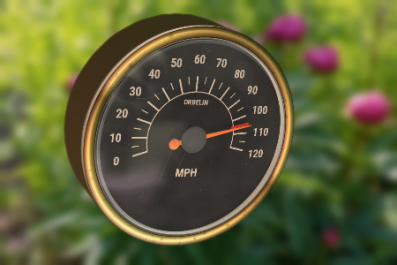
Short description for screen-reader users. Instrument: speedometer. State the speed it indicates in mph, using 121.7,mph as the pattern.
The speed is 105,mph
